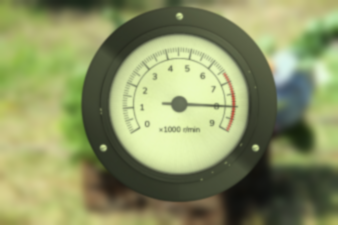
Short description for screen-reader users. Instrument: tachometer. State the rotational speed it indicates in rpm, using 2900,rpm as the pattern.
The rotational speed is 8000,rpm
